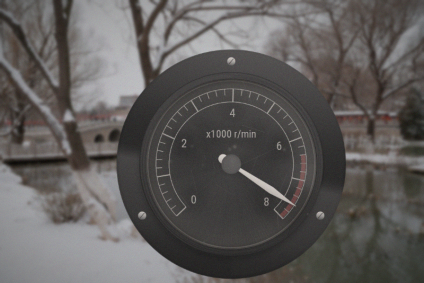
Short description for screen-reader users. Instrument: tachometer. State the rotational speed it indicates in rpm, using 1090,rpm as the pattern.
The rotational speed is 7600,rpm
